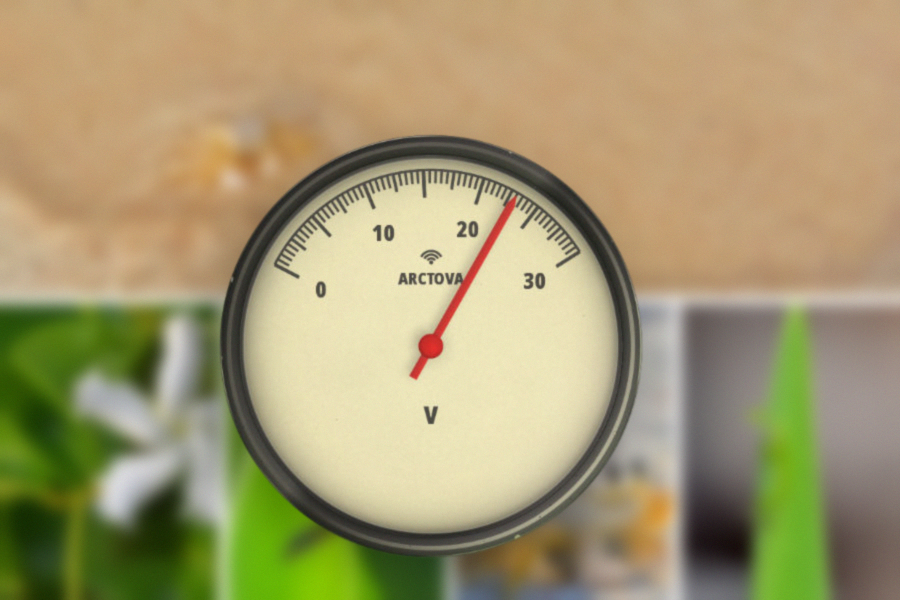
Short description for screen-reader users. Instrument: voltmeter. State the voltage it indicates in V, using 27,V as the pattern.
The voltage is 23,V
